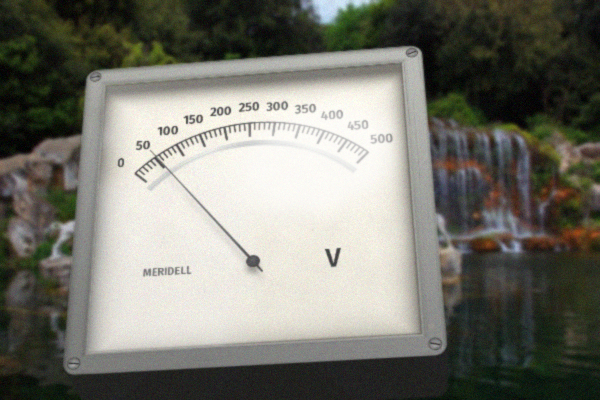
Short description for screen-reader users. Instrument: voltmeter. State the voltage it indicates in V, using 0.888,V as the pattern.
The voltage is 50,V
